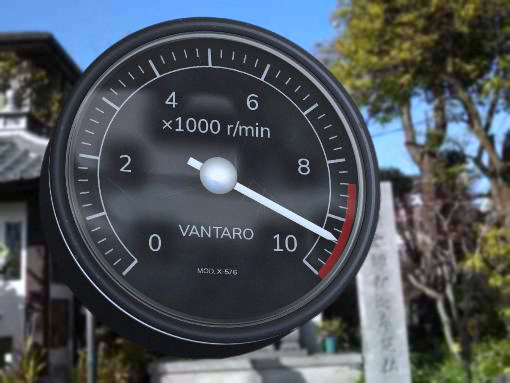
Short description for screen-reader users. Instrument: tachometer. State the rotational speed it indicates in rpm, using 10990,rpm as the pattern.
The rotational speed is 9400,rpm
